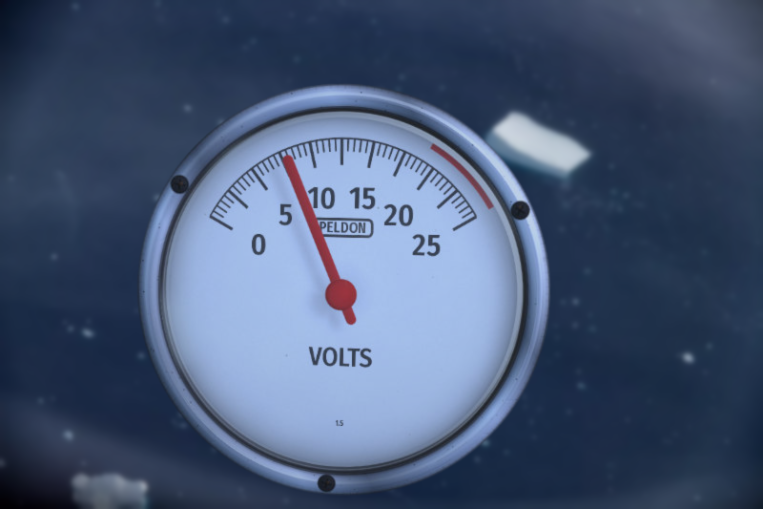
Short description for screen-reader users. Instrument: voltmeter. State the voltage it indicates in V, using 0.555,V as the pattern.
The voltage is 8,V
